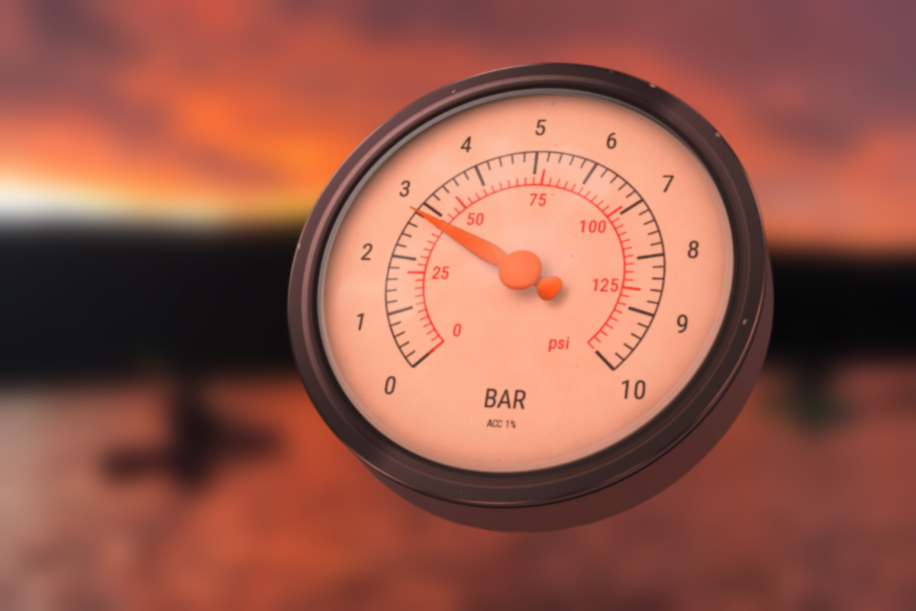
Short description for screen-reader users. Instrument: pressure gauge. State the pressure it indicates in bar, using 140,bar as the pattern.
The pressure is 2.8,bar
